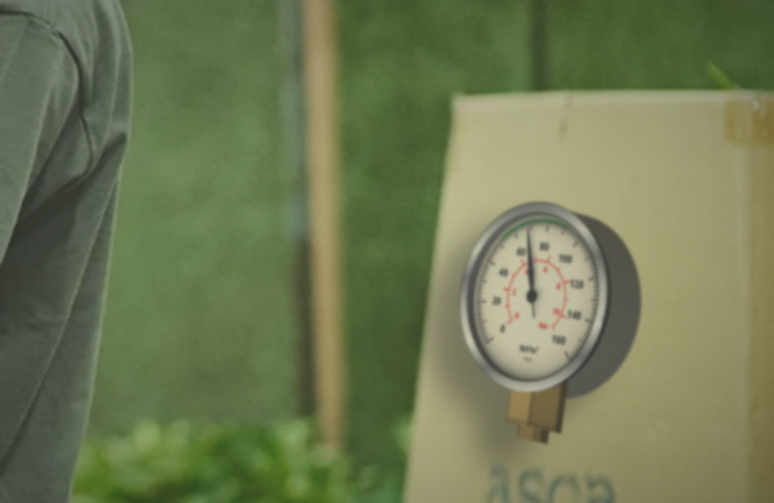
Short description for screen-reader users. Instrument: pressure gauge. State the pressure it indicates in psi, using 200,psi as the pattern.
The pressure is 70,psi
